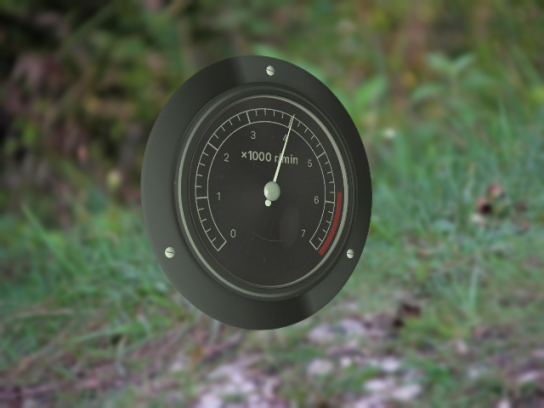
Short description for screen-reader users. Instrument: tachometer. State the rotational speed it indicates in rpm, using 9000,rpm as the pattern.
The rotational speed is 4000,rpm
